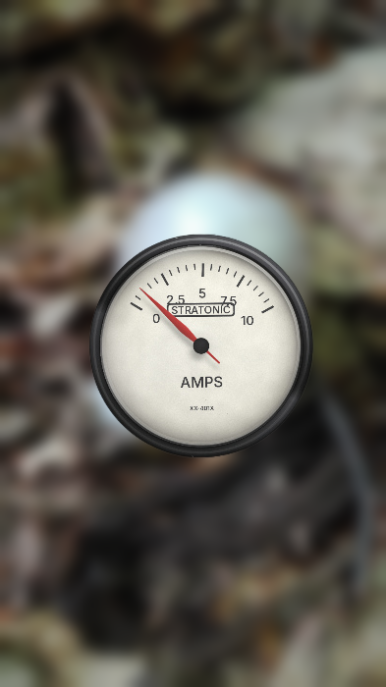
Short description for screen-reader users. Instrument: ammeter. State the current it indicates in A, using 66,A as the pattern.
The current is 1,A
